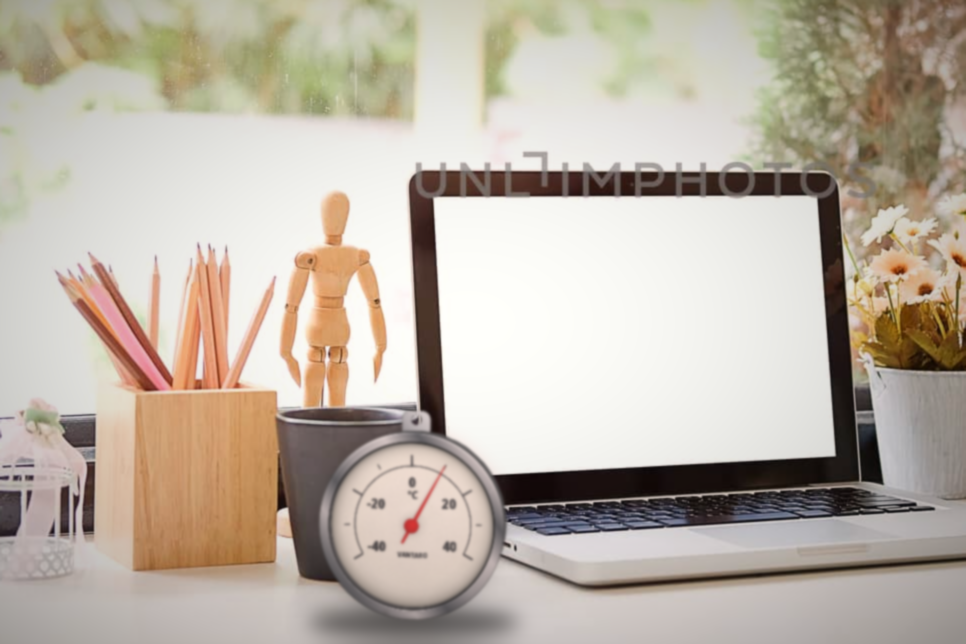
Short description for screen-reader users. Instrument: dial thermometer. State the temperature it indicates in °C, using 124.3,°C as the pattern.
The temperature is 10,°C
